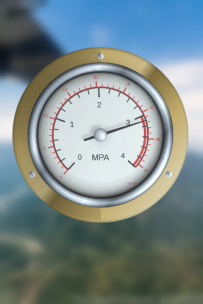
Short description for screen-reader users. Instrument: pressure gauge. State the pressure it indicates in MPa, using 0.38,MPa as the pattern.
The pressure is 3.1,MPa
